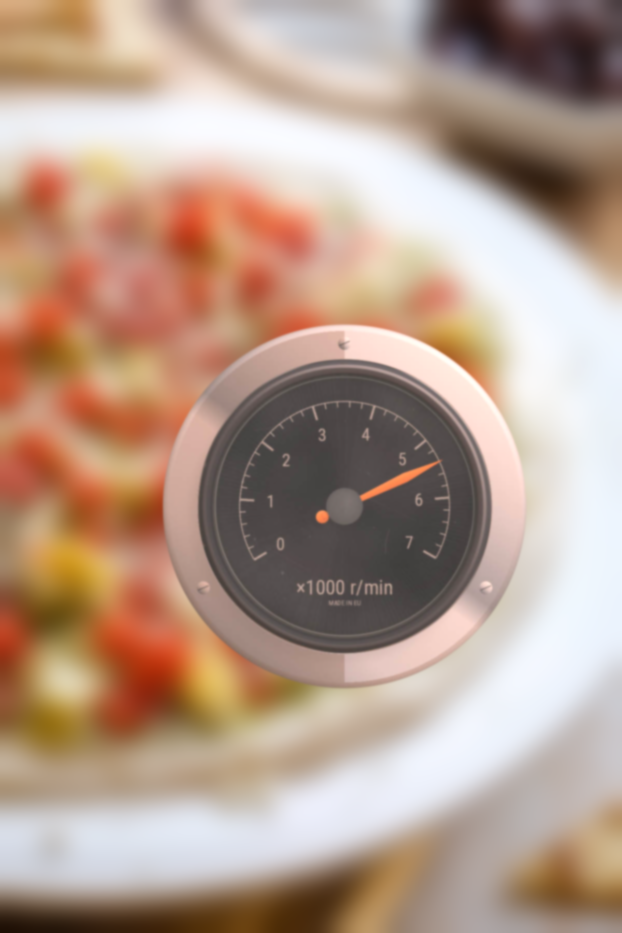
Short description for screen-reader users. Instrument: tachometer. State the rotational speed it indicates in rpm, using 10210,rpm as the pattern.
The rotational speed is 5400,rpm
